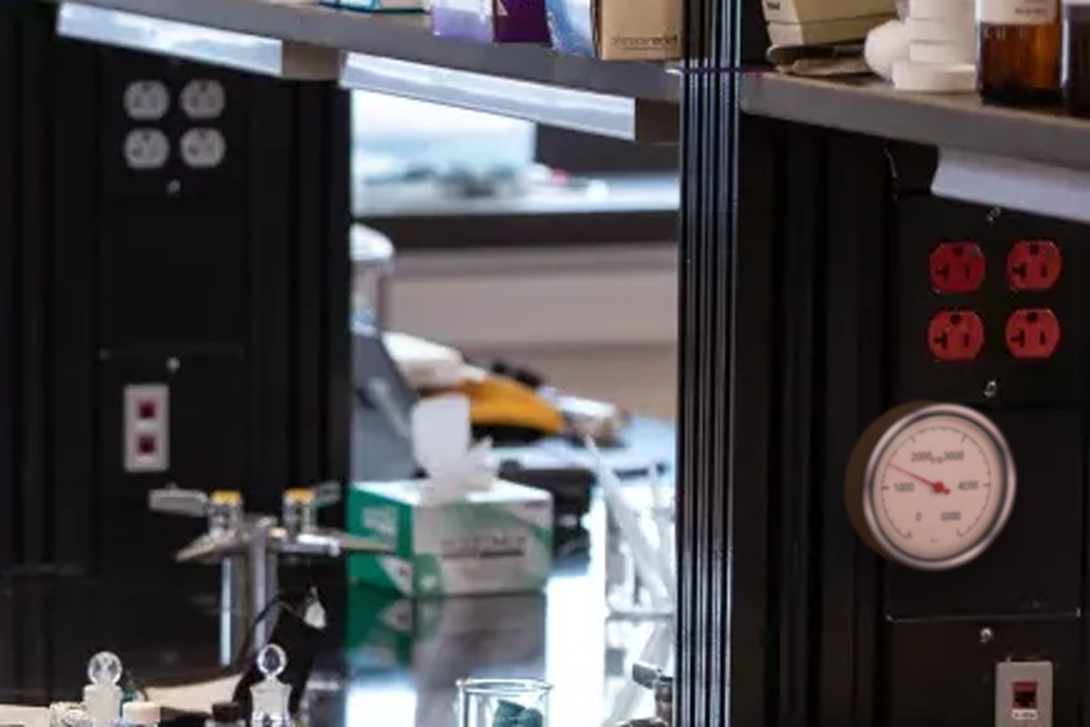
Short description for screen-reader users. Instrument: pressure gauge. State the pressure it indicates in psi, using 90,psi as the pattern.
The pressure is 1400,psi
